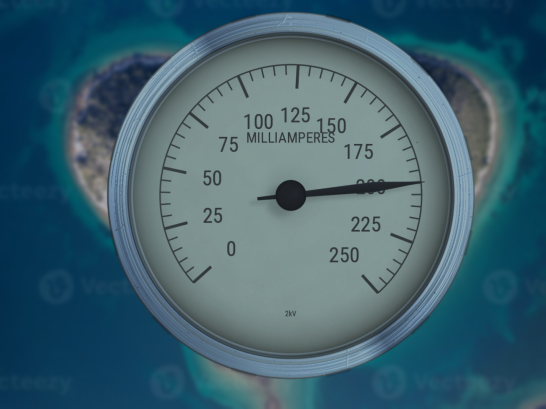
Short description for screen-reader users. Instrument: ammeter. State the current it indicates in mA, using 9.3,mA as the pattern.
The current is 200,mA
